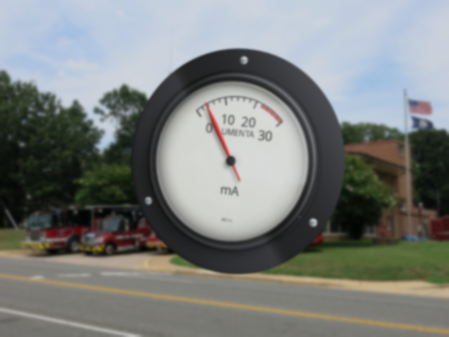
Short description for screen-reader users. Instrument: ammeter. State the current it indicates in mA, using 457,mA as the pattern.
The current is 4,mA
